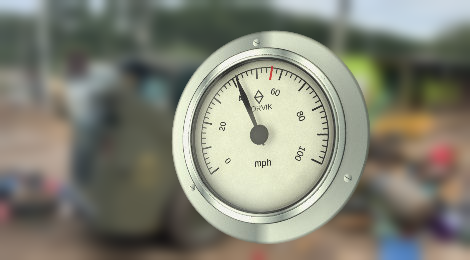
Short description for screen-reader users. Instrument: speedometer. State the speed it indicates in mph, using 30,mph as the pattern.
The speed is 42,mph
